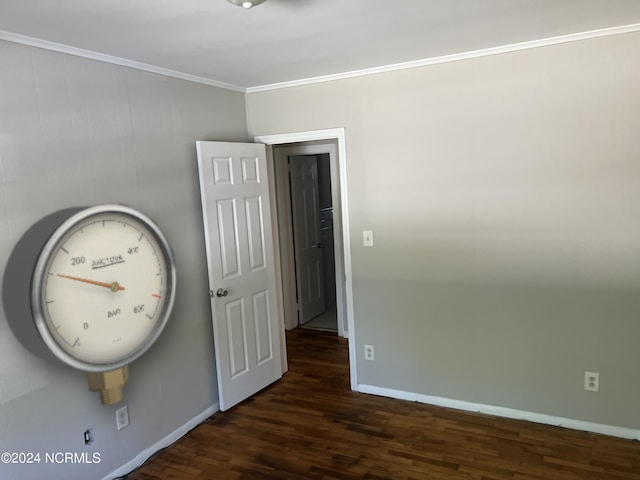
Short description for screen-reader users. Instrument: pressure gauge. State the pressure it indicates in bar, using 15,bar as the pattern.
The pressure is 150,bar
